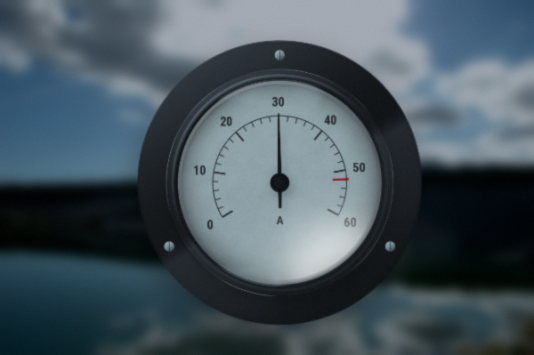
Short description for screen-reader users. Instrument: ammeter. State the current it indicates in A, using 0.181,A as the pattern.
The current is 30,A
